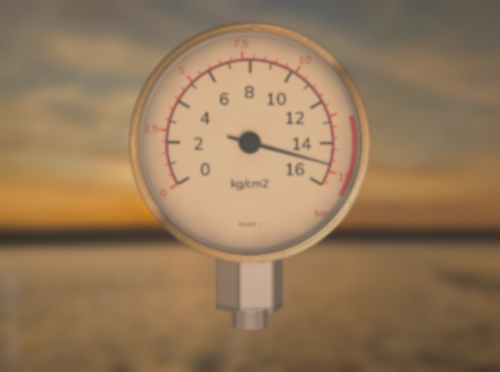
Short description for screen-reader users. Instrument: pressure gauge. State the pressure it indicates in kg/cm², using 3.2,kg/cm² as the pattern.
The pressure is 15,kg/cm²
